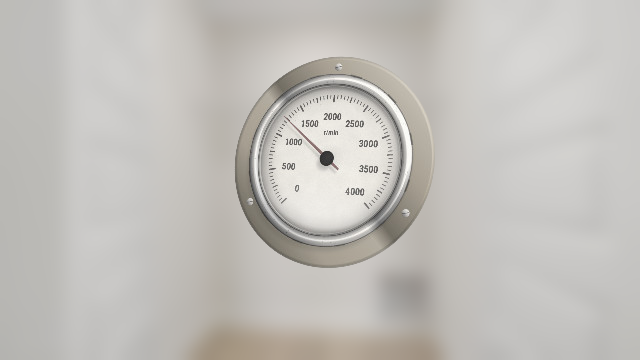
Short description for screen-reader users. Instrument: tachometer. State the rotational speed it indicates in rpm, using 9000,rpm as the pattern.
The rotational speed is 1250,rpm
